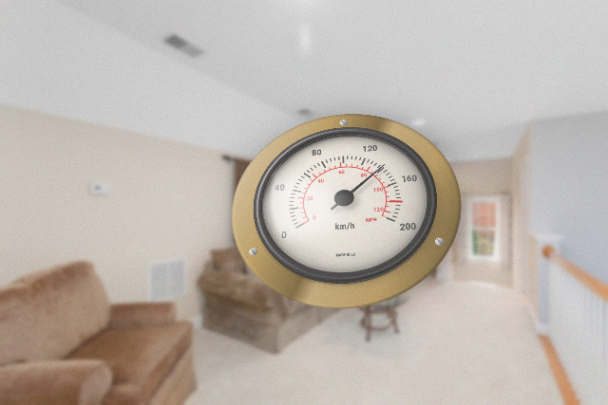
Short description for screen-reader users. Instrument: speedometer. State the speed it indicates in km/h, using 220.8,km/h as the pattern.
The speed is 140,km/h
